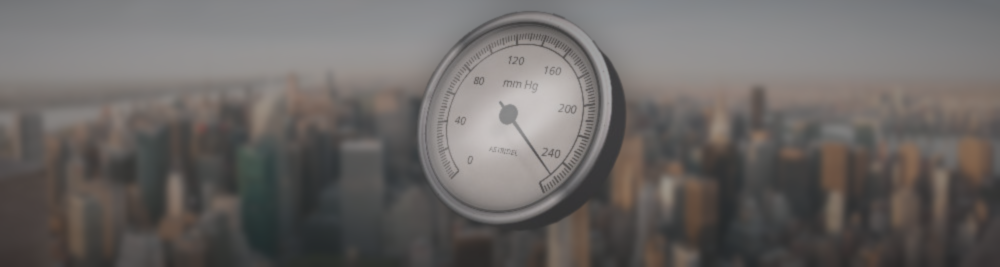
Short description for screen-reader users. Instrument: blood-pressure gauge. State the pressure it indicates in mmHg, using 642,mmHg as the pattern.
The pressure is 250,mmHg
